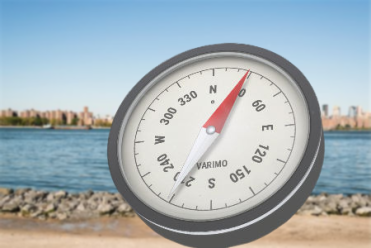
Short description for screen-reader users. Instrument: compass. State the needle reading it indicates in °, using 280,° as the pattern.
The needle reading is 30,°
